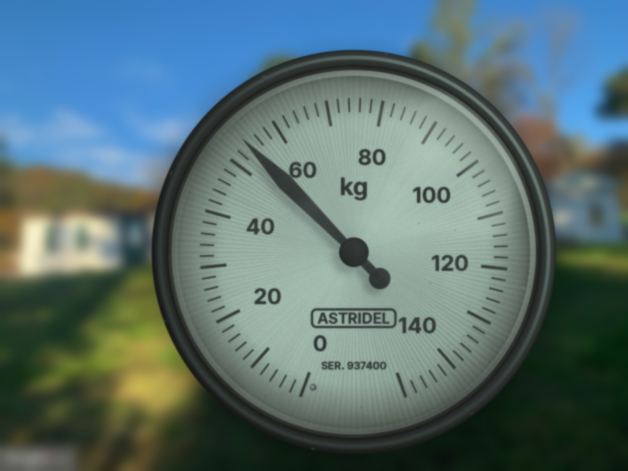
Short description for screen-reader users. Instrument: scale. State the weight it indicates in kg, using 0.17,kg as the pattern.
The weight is 54,kg
